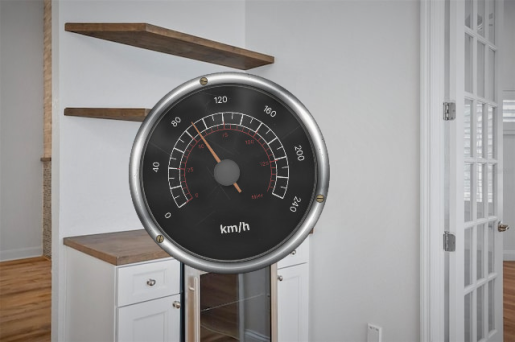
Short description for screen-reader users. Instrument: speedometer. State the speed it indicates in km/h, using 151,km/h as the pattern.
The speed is 90,km/h
